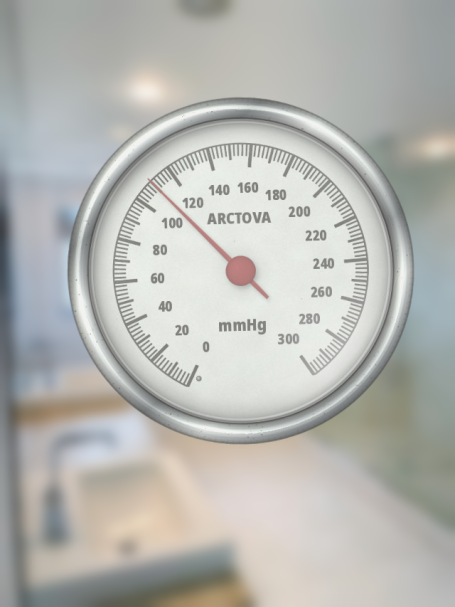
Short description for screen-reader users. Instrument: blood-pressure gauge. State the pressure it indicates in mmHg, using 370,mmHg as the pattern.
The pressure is 110,mmHg
